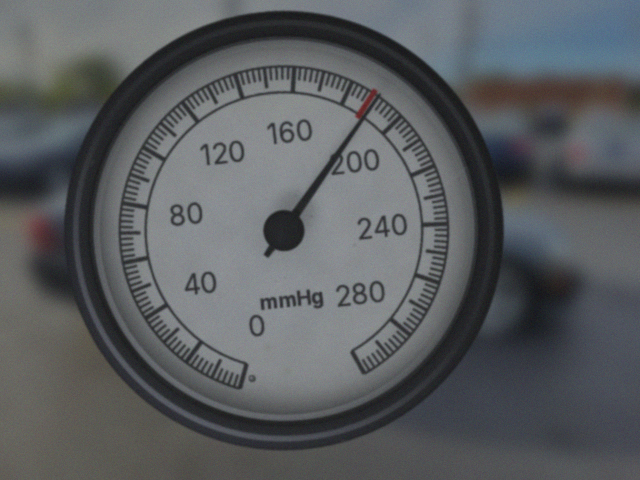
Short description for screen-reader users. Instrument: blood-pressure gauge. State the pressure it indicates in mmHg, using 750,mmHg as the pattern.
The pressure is 190,mmHg
